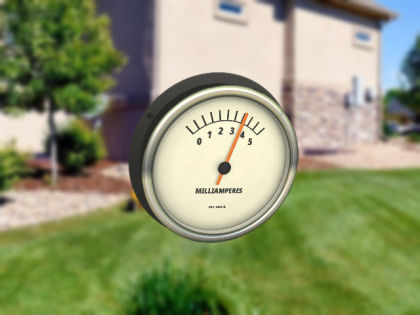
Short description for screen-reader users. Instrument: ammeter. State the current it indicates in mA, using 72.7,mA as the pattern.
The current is 3.5,mA
